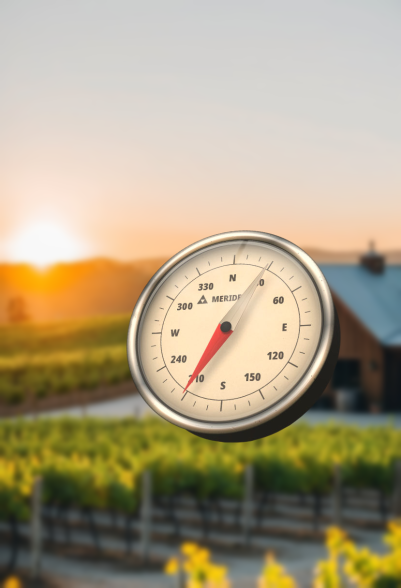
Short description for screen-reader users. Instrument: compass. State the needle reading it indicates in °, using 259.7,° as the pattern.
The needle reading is 210,°
